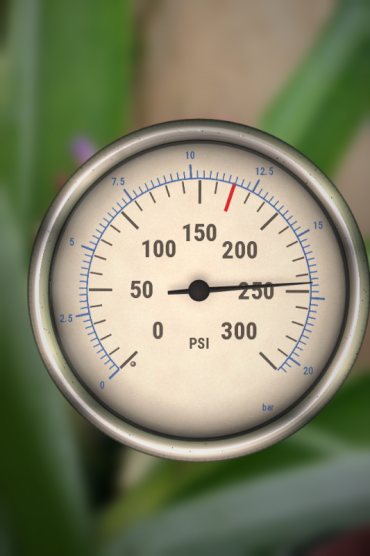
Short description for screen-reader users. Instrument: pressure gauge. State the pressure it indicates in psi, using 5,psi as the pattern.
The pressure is 245,psi
